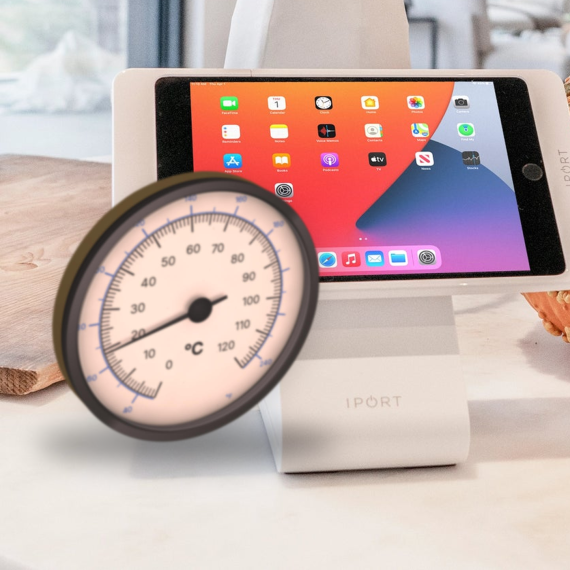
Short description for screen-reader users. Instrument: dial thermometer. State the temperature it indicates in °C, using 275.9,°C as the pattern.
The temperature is 20,°C
